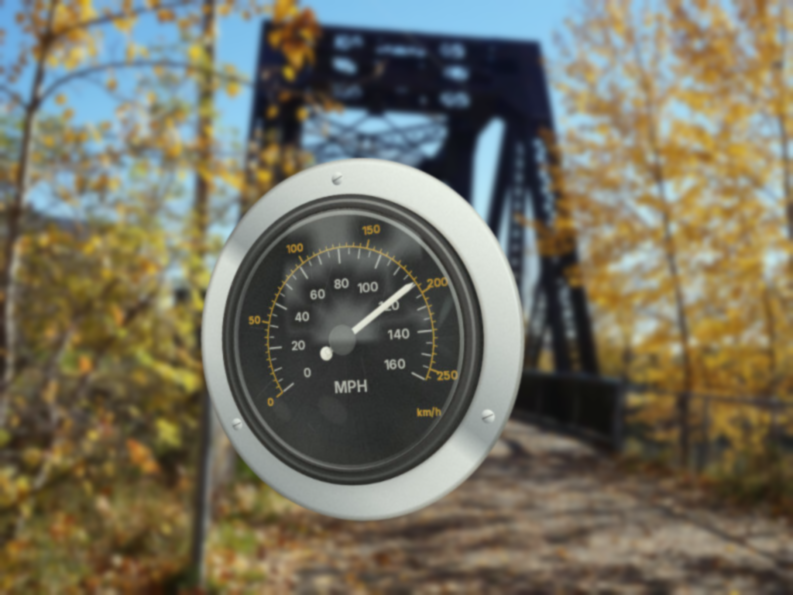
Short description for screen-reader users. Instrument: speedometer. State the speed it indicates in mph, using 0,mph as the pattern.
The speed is 120,mph
